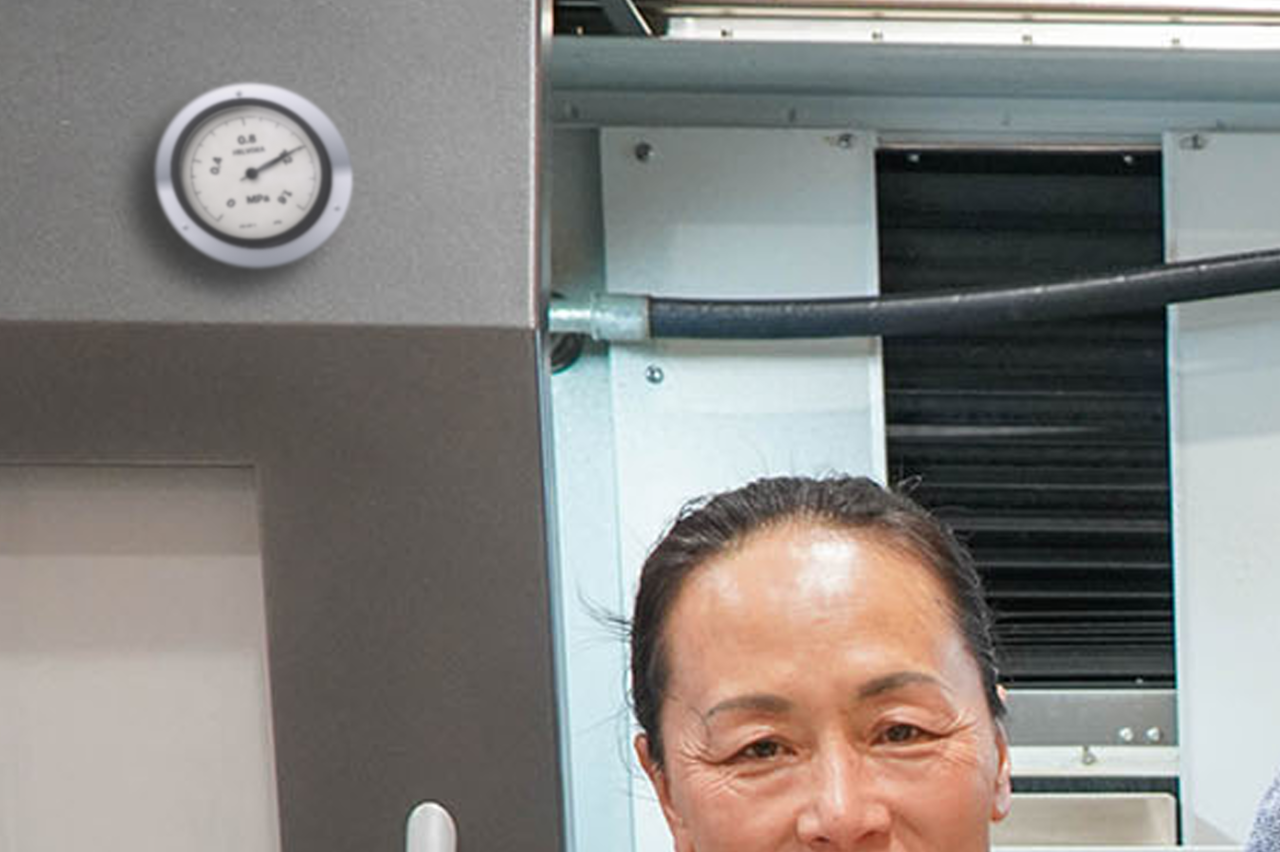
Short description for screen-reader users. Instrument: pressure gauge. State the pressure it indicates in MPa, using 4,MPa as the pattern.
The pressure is 1.2,MPa
